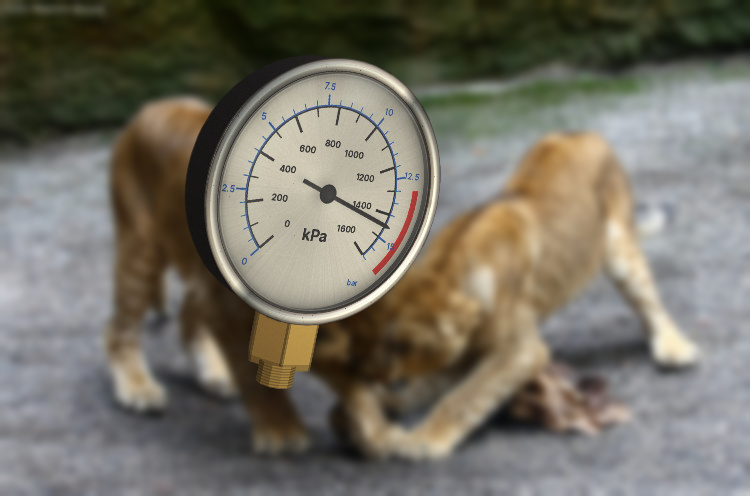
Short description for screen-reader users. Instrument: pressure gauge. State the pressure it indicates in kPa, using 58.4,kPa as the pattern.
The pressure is 1450,kPa
